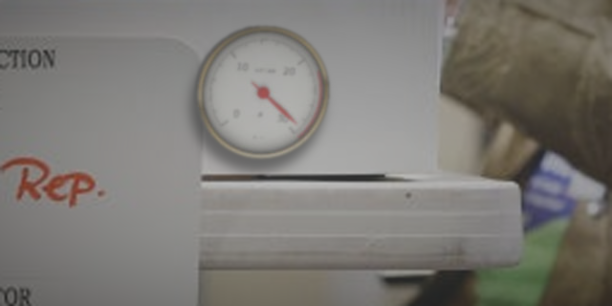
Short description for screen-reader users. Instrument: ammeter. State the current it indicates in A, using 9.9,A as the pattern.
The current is 29,A
